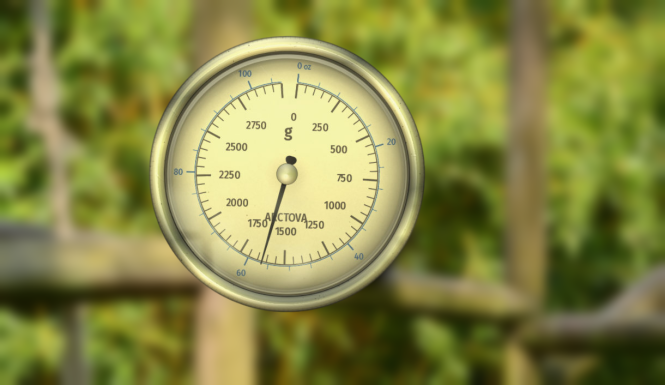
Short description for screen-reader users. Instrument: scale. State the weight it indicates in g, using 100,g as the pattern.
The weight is 1625,g
